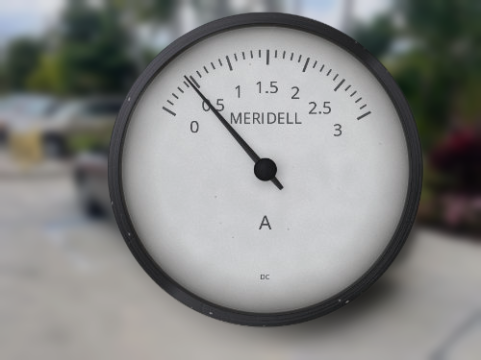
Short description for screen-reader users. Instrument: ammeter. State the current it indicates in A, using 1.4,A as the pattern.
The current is 0.45,A
